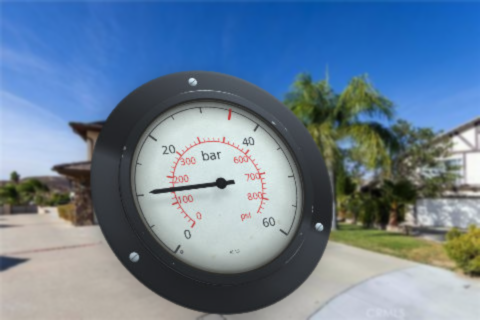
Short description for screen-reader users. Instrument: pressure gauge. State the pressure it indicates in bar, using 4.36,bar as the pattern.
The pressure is 10,bar
